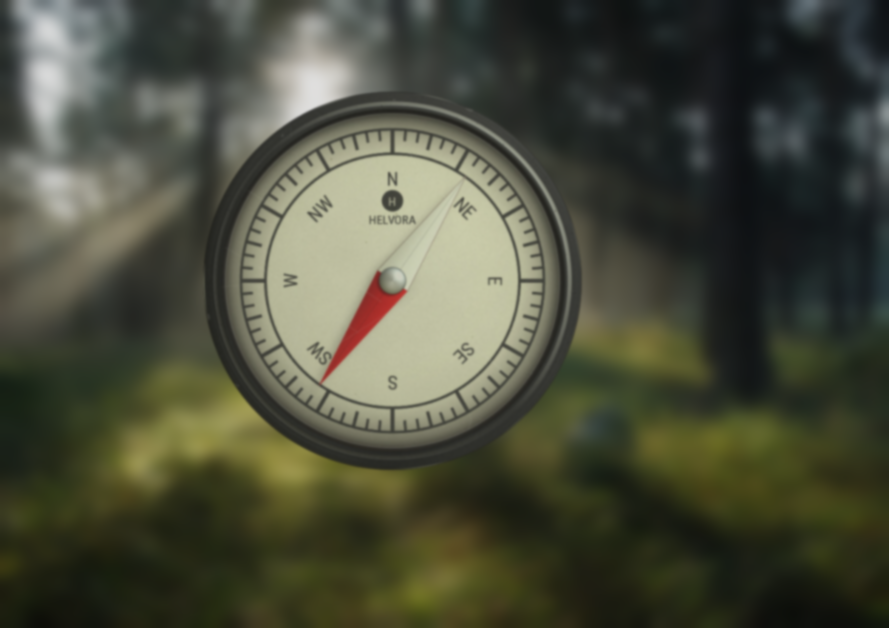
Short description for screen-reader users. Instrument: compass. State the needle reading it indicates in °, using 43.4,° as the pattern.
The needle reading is 215,°
